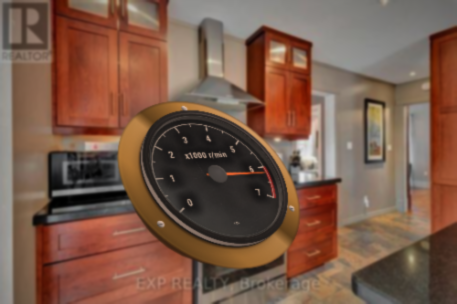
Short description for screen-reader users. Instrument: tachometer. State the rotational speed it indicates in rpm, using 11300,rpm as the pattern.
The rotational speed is 6250,rpm
